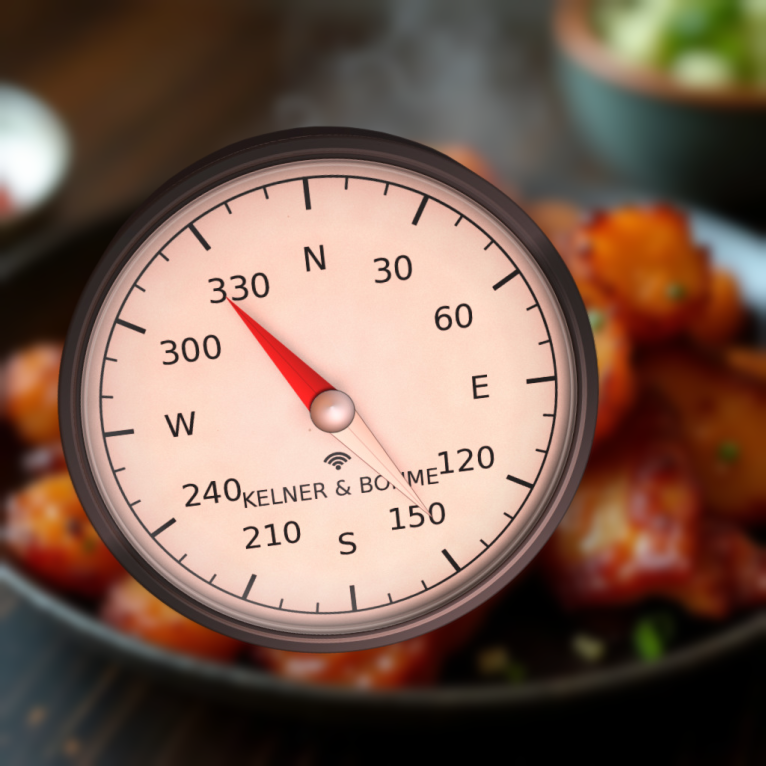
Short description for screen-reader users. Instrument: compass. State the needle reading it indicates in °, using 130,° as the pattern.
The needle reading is 325,°
